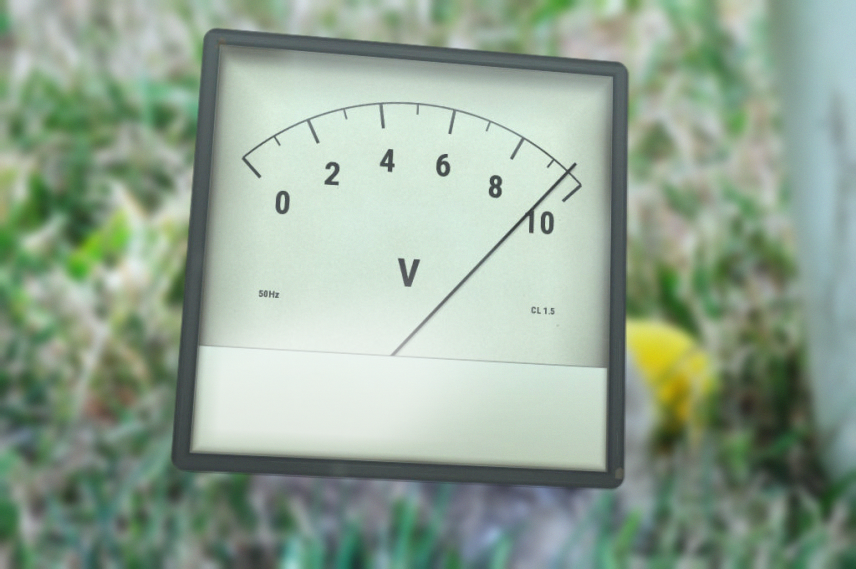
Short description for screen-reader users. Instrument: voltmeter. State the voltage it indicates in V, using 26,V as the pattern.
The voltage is 9.5,V
